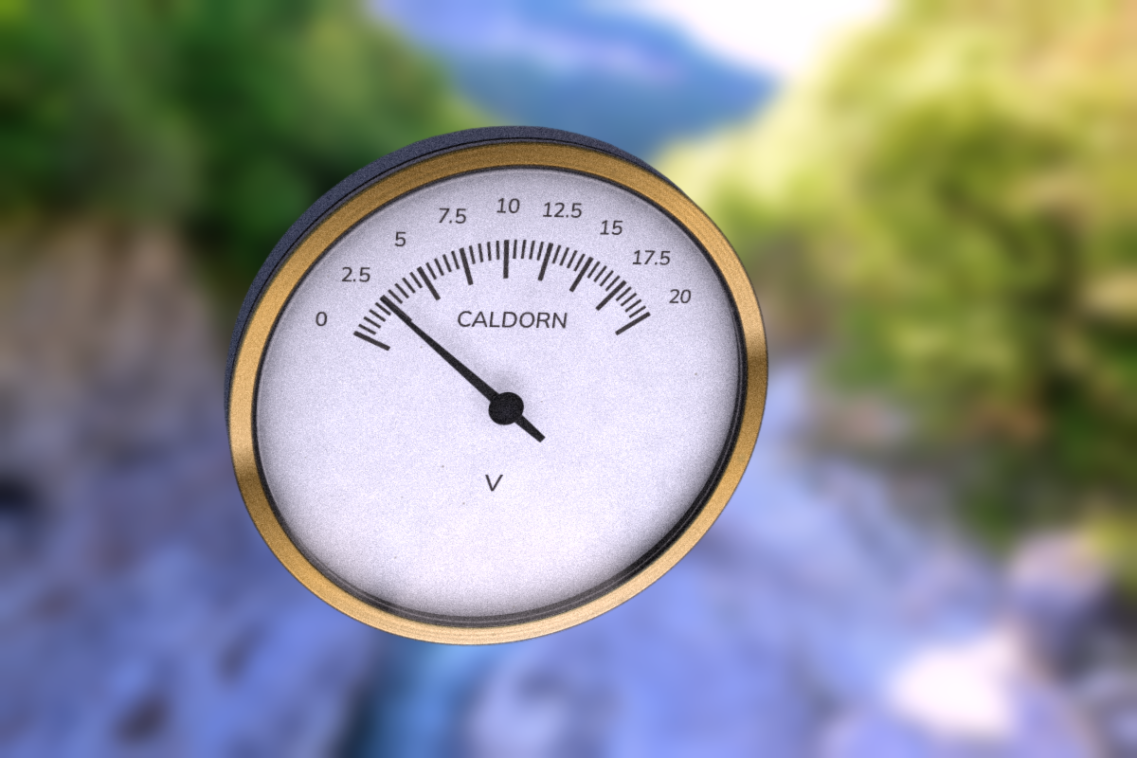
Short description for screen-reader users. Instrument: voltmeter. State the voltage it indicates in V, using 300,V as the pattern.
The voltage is 2.5,V
